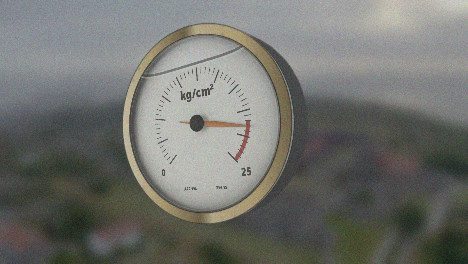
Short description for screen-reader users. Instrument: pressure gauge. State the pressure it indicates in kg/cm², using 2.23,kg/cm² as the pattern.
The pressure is 21.5,kg/cm²
